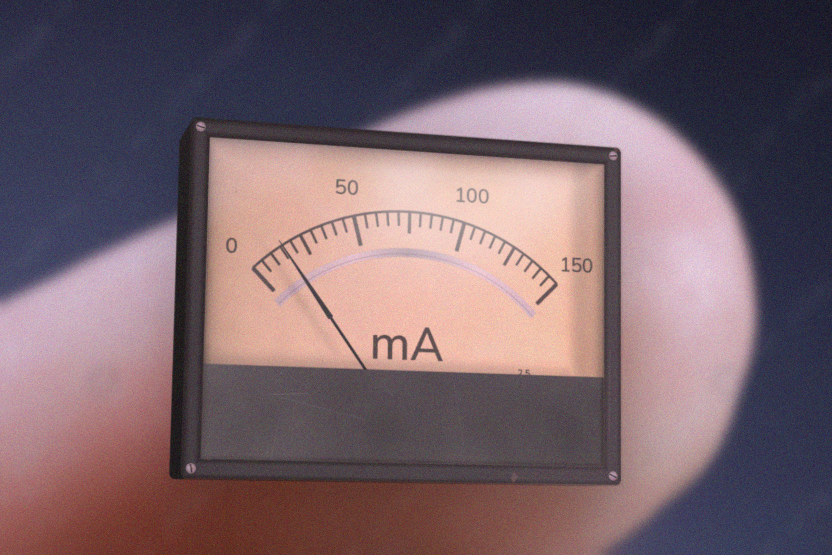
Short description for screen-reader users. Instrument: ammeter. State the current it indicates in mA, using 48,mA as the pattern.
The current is 15,mA
